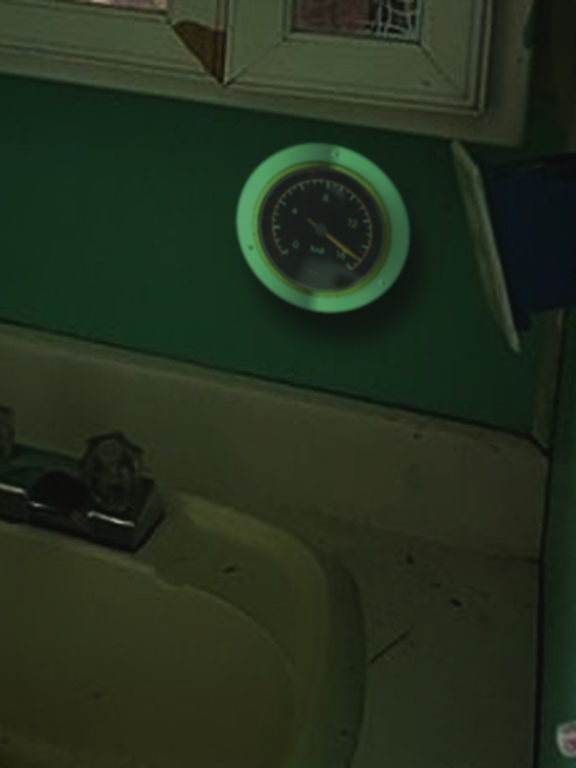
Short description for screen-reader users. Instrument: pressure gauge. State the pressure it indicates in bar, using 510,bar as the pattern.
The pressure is 15,bar
